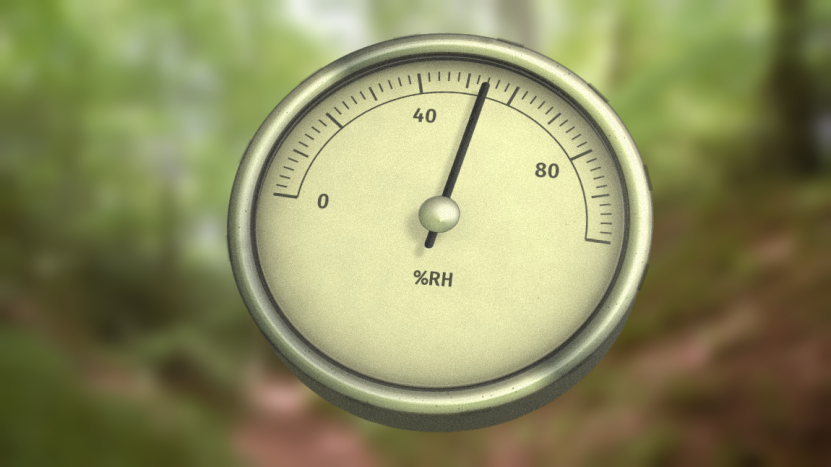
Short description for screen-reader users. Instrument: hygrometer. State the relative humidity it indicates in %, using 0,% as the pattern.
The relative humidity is 54,%
